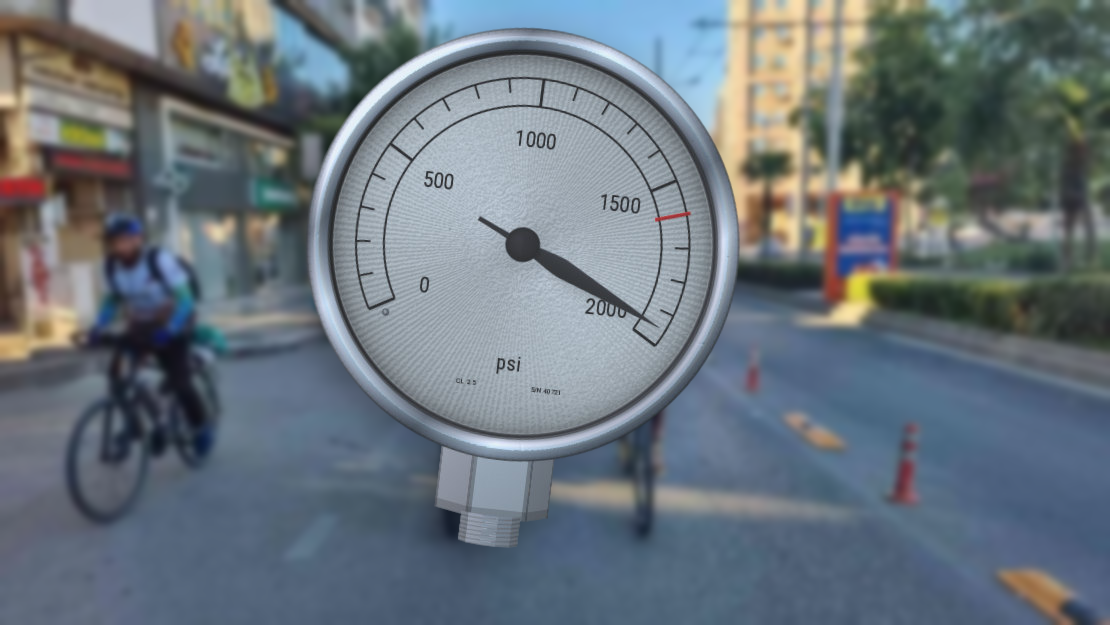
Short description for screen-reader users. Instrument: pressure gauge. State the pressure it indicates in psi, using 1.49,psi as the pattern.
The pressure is 1950,psi
